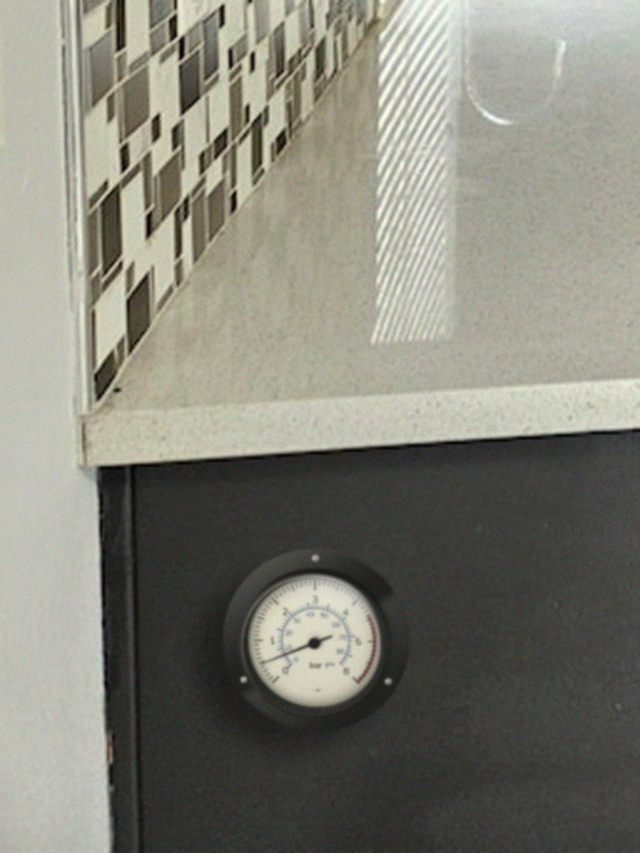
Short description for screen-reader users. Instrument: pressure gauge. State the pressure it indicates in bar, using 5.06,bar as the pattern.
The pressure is 0.5,bar
